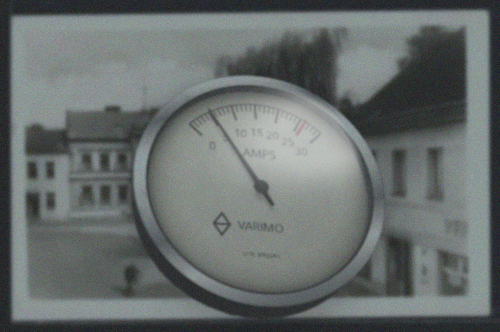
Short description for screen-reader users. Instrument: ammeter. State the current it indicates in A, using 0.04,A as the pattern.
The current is 5,A
